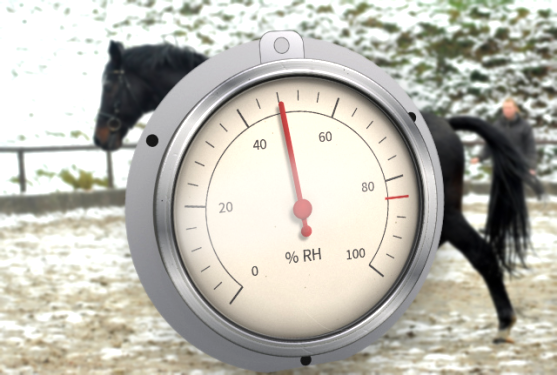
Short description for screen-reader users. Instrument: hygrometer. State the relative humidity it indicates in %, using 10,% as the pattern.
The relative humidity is 48,%
